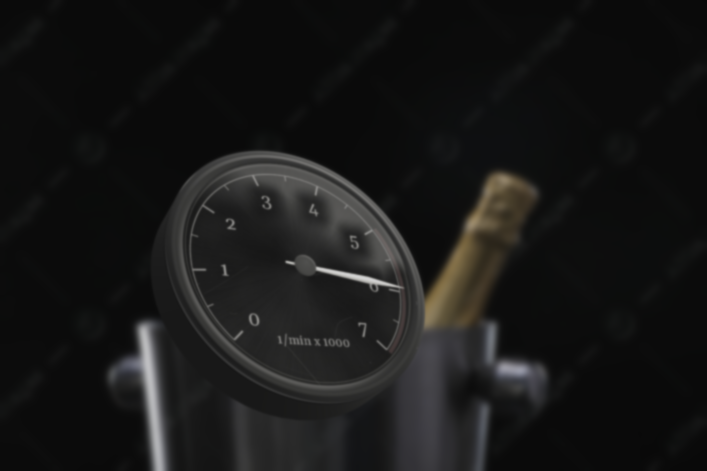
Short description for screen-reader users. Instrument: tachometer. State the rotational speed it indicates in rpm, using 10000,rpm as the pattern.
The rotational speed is 6000,rpm
